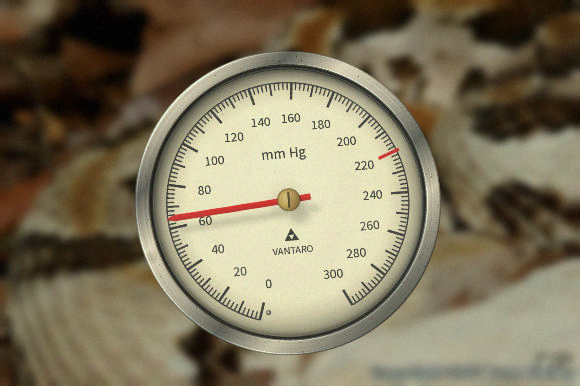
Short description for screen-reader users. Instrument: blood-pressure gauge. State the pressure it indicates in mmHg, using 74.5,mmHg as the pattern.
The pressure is 64,mmHg
